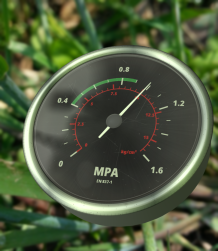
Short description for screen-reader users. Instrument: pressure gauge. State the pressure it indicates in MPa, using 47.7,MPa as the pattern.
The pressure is 1,MPa
